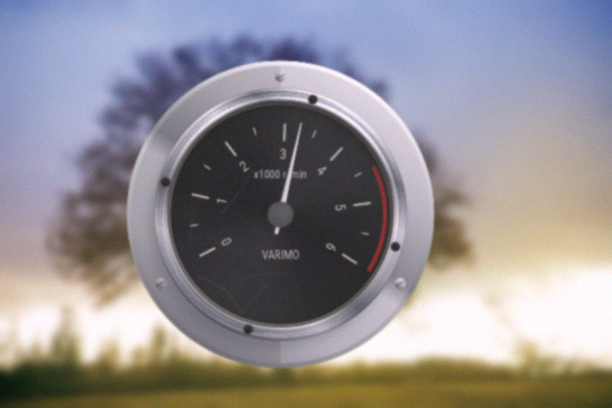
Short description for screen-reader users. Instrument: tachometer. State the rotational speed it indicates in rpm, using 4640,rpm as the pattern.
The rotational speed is 3250,rpm
